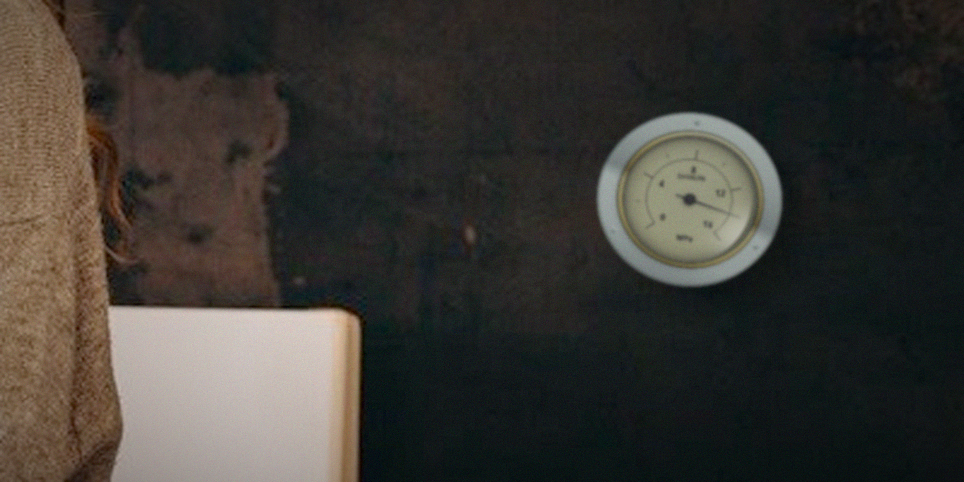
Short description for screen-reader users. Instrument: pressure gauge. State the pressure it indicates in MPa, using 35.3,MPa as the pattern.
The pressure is 14,MPa
